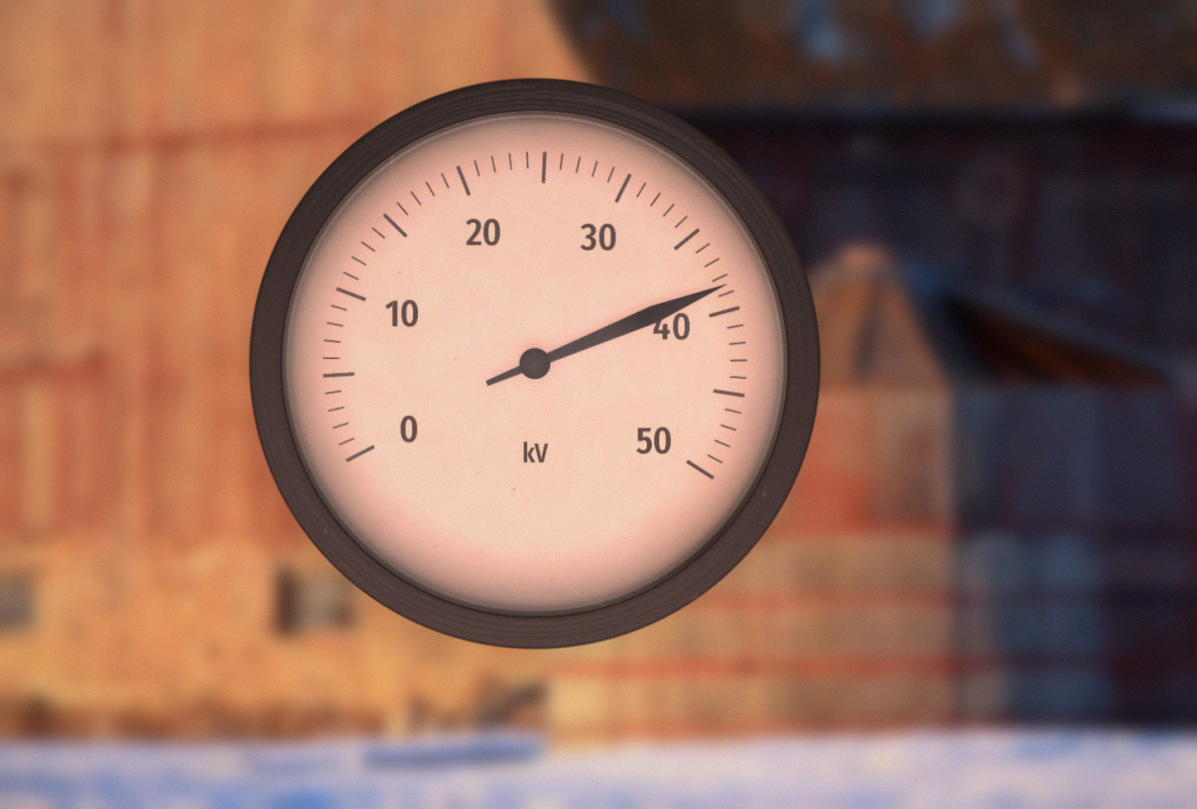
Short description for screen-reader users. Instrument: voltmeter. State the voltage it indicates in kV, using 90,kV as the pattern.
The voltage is 38.5,kV
